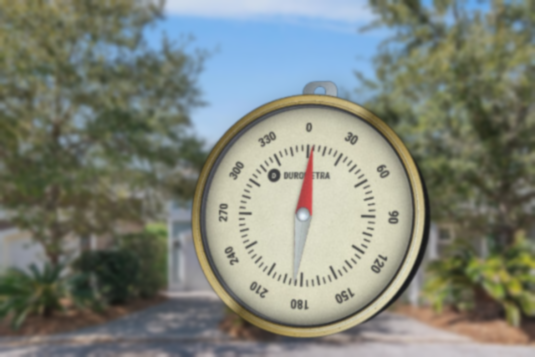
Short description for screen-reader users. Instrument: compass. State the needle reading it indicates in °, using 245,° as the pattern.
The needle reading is 5,°
